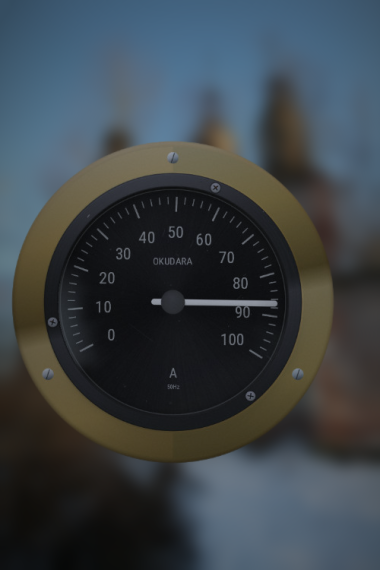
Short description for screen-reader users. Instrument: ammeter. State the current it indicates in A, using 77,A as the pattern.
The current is 87,A
